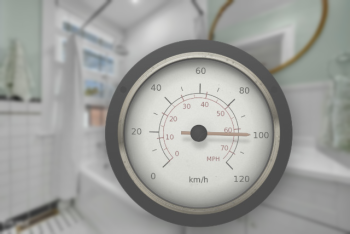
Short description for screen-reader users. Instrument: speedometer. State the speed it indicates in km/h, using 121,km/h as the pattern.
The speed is 100,km/h
